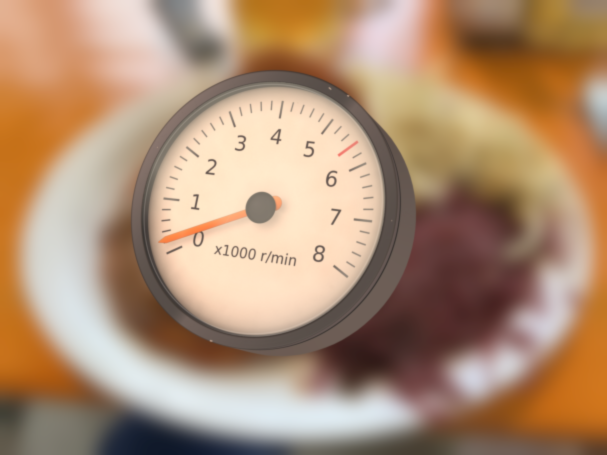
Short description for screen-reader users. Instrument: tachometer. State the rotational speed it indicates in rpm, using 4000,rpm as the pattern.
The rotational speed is 200,rpm
